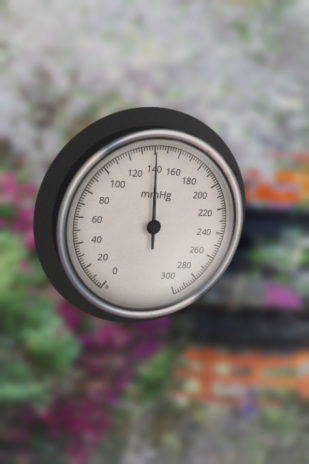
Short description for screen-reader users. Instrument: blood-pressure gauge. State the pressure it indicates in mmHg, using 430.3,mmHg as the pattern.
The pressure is 140,mmHg
